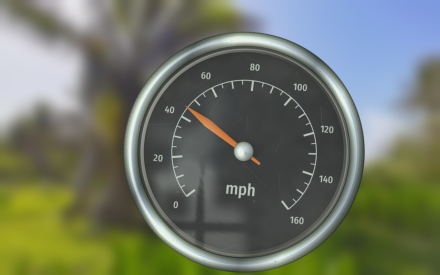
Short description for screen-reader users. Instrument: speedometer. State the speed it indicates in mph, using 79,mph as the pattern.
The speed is 45,mph
